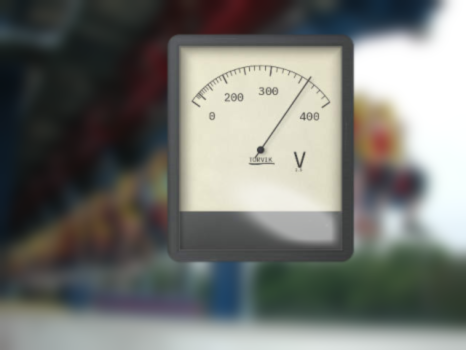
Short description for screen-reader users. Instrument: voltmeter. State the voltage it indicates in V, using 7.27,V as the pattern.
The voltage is 360,V
